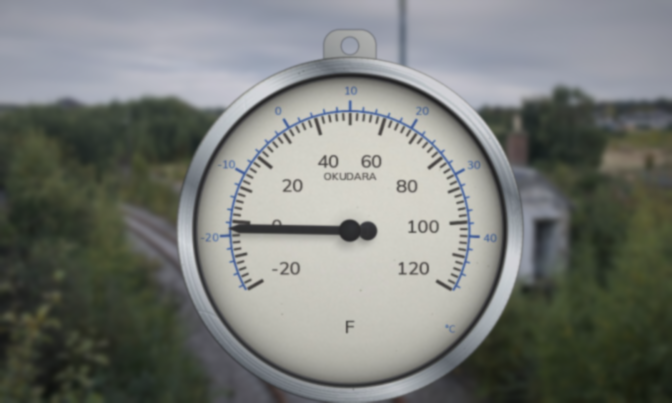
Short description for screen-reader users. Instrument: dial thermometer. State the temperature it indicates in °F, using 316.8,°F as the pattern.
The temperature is -2,°F
